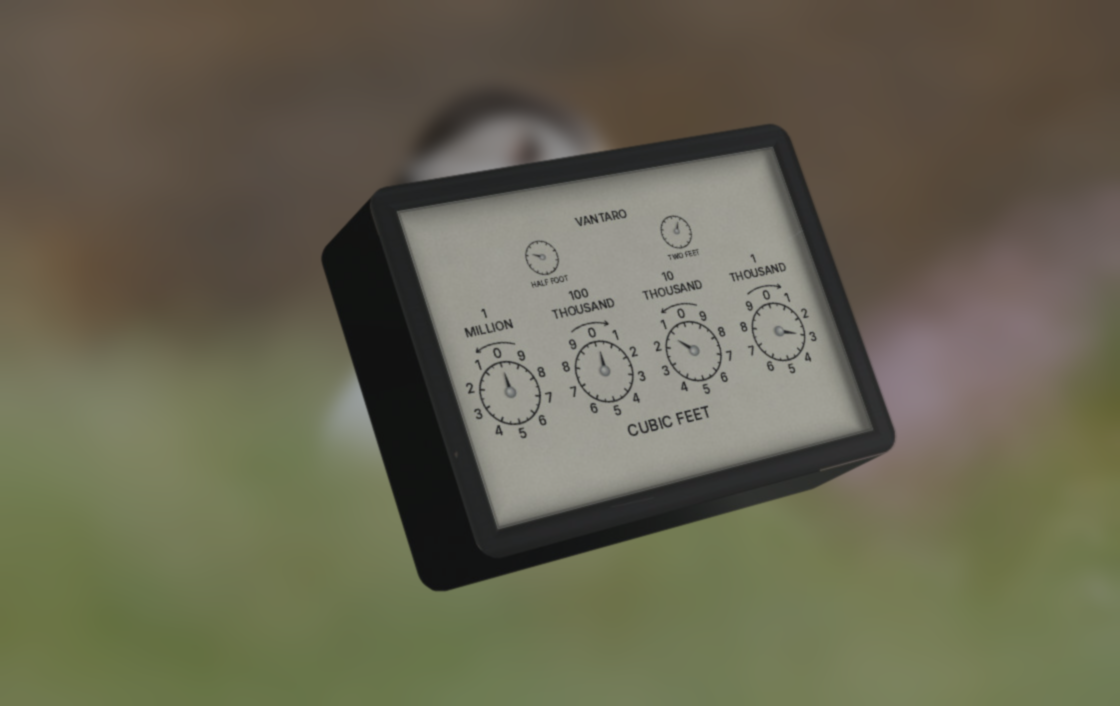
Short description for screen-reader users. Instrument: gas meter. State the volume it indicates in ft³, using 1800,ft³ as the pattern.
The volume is 1300,ft³
